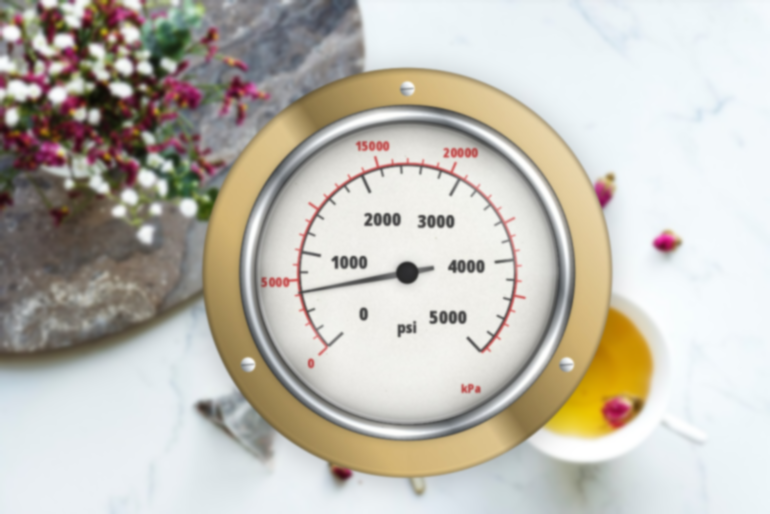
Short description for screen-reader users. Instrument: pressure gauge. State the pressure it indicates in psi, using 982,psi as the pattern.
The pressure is 600,psi
